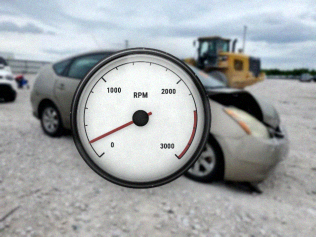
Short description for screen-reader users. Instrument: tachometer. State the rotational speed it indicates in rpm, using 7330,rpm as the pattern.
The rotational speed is 200,rpm
